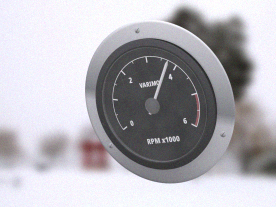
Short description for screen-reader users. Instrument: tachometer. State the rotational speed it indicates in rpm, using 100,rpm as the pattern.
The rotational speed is 3750,rpm
